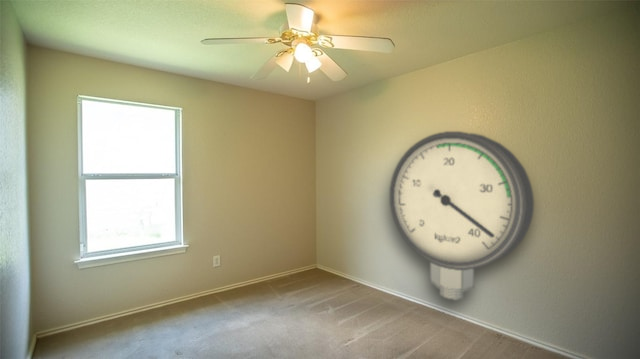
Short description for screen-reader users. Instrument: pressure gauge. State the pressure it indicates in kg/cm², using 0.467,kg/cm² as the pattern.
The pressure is 38,kg/cm²
